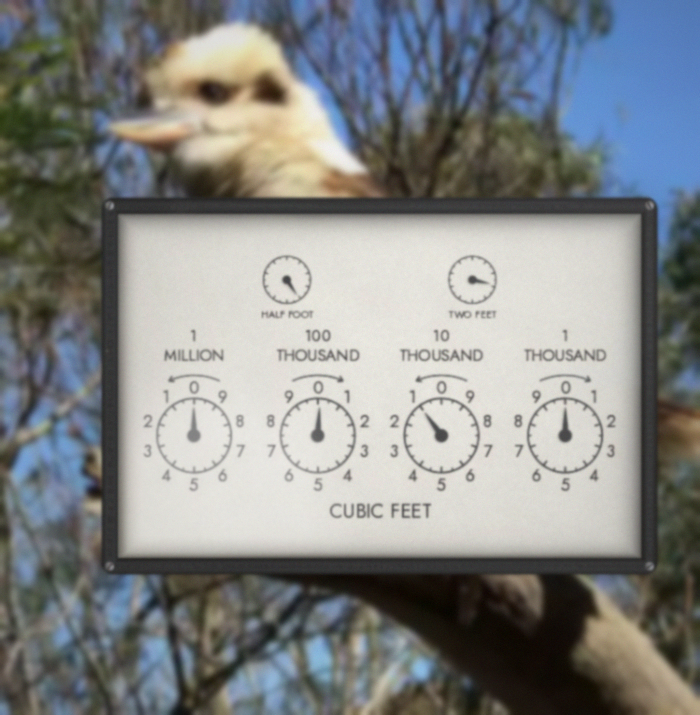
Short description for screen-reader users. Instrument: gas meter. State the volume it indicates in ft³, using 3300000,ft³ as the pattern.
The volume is 1000,ft³
